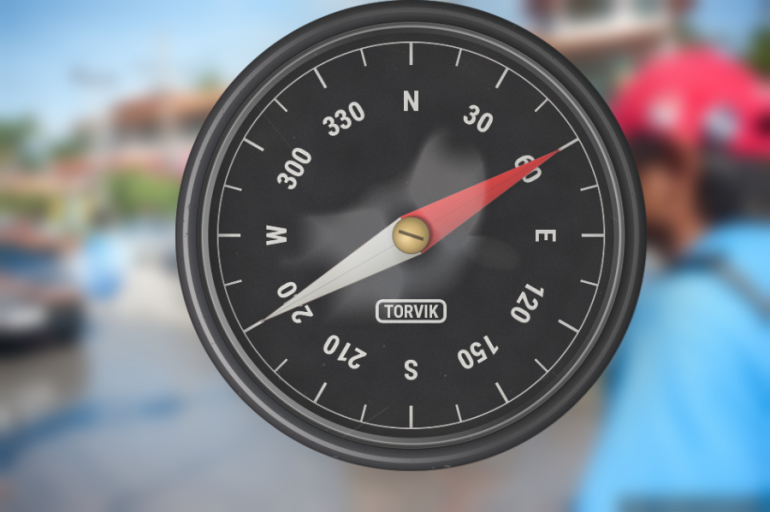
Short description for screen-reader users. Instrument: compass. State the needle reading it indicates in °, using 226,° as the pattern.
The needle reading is 60,°
